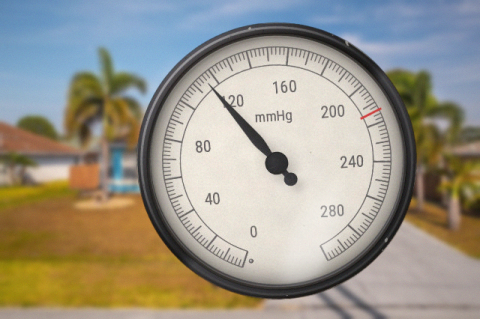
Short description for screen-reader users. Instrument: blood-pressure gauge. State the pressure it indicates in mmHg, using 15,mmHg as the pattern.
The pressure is 116,mmHg
